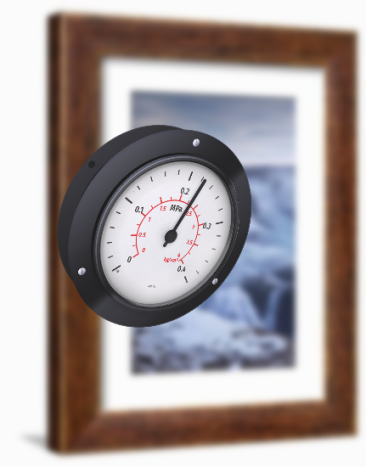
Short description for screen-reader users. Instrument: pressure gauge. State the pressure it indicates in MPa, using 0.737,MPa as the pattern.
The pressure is 0.22,MPa
